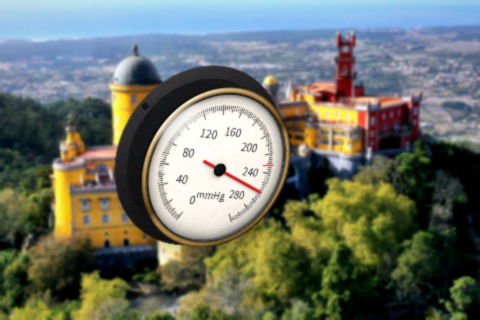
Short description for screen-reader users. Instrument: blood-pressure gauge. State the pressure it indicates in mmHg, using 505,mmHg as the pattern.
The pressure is 260,mmHg
